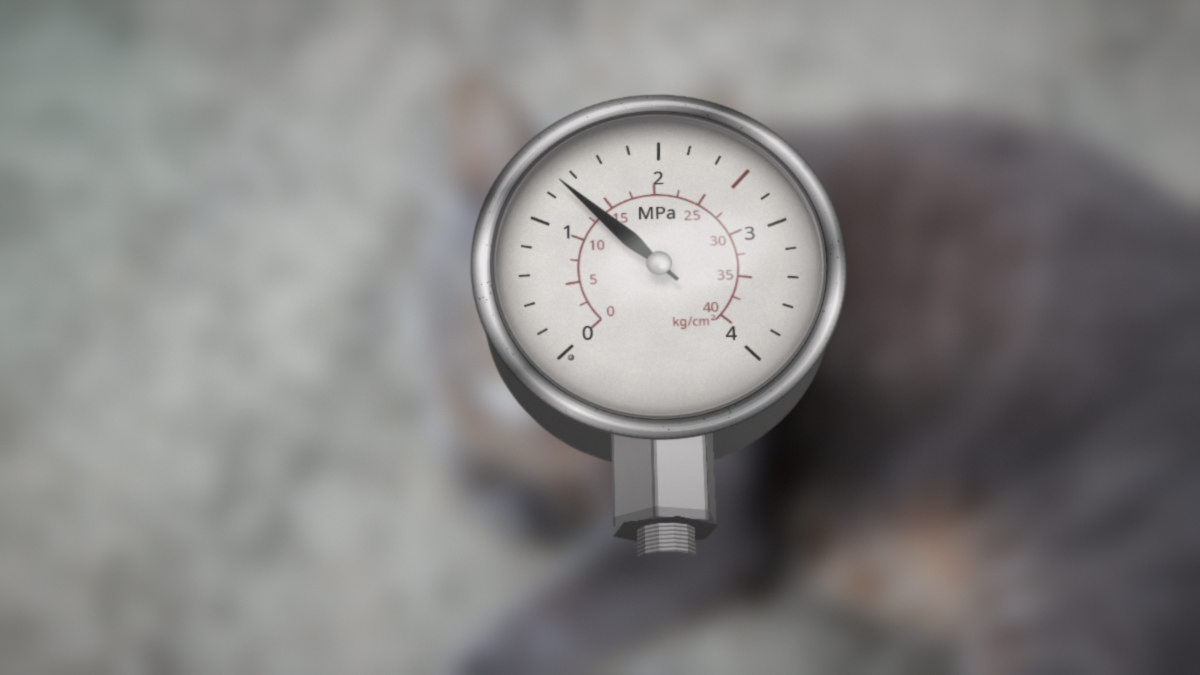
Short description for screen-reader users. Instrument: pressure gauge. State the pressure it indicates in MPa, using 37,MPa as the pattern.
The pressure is 1.3,MPa
